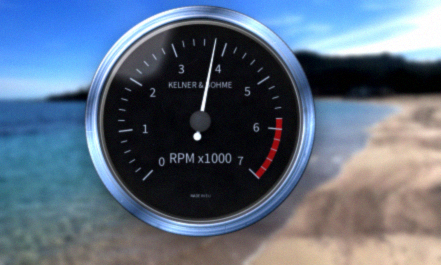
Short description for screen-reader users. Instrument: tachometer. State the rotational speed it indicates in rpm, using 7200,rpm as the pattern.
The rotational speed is 3800,rpm
